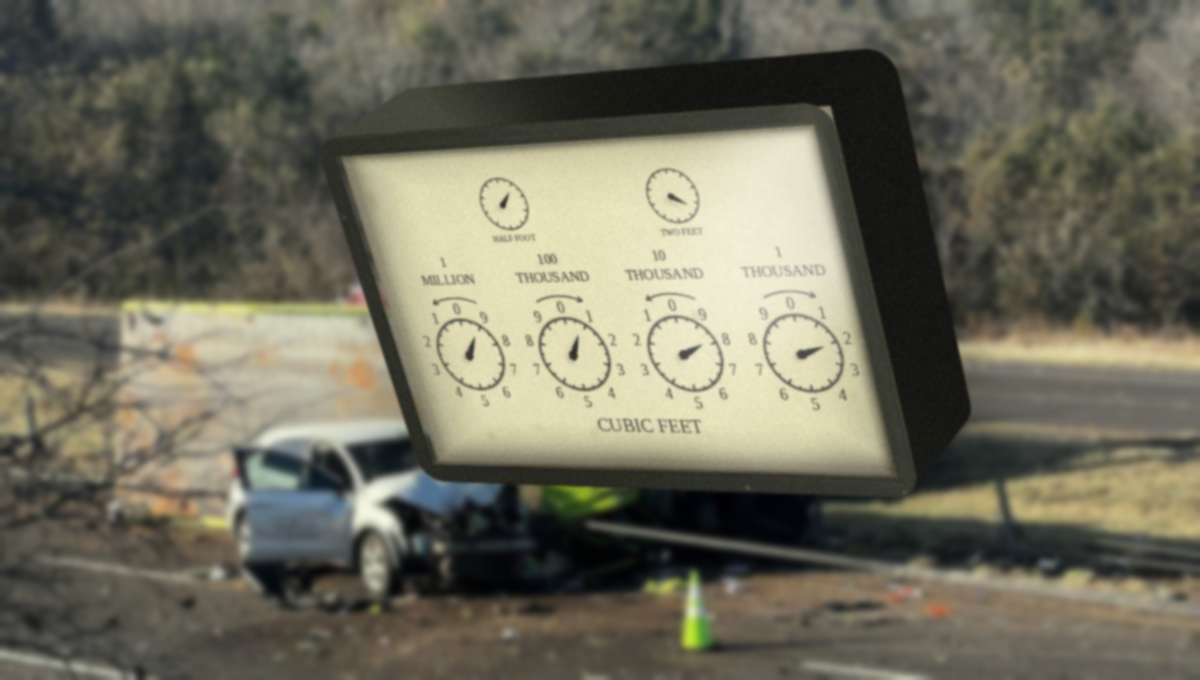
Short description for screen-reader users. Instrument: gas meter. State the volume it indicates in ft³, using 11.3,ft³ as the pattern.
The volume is 908200,ft³
